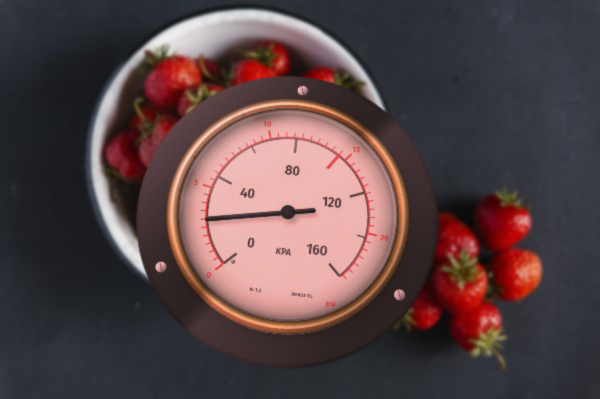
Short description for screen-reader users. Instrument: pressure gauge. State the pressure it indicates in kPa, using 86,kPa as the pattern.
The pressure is 20,kPa
